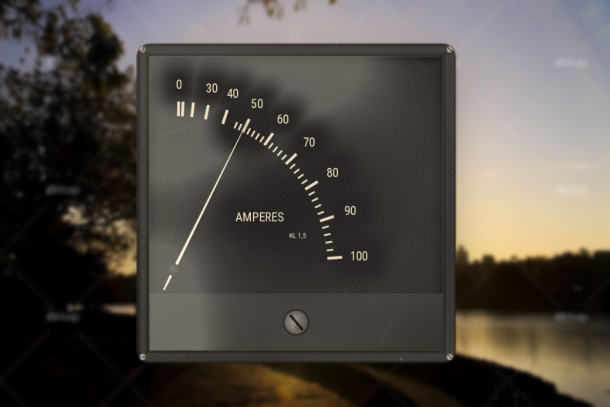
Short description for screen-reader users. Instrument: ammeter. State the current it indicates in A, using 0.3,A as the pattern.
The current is 50,A
